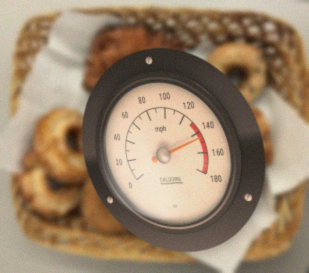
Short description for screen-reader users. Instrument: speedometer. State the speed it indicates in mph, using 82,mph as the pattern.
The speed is 145,mph
